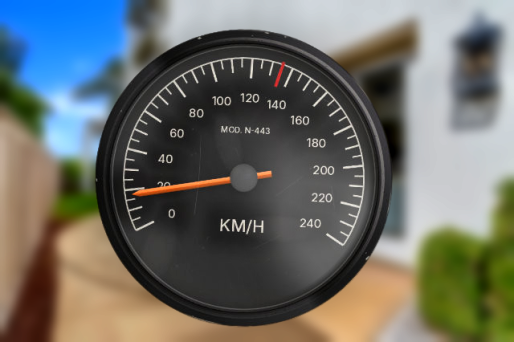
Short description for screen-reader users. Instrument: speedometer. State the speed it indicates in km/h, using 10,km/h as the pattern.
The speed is 17.5,km/h
